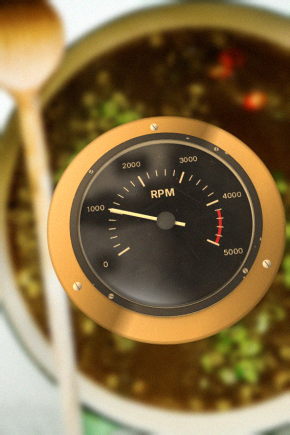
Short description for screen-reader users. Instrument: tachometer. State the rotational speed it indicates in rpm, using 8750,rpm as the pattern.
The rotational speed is 1000,rpm
